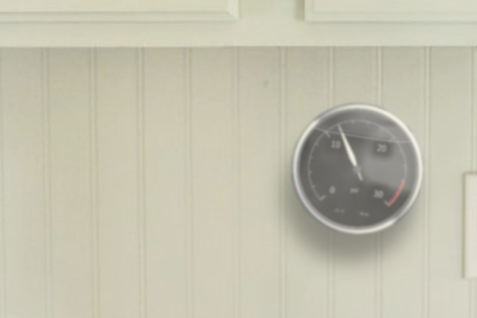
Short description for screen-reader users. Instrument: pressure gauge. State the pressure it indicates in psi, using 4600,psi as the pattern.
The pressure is 12,psi
